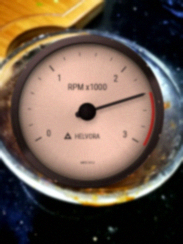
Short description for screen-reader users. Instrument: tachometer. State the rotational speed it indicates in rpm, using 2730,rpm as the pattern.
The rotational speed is 2400,rpm
